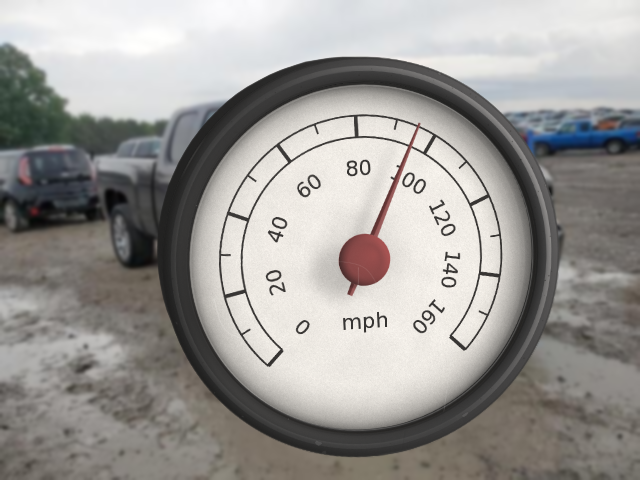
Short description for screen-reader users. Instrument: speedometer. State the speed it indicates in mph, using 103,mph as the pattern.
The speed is 95,mph
